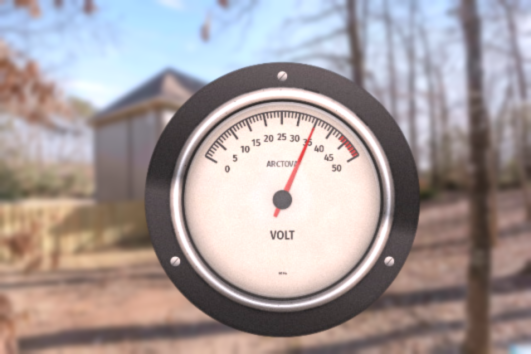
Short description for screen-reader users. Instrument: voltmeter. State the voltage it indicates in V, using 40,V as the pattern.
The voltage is 35,V
